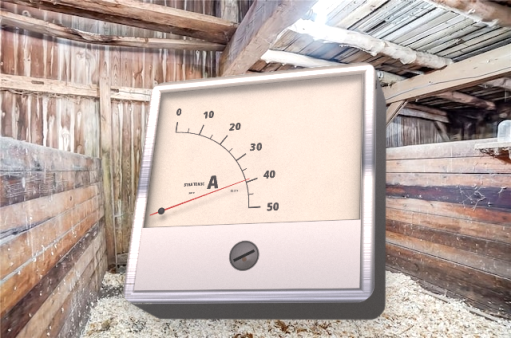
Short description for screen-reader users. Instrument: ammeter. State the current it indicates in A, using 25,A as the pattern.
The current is 40,A
